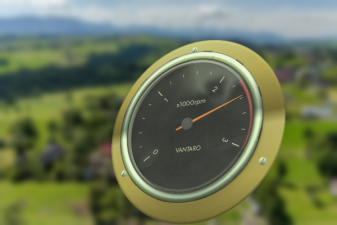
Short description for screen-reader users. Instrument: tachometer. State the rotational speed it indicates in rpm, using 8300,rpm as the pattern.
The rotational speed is 2400,rpm
